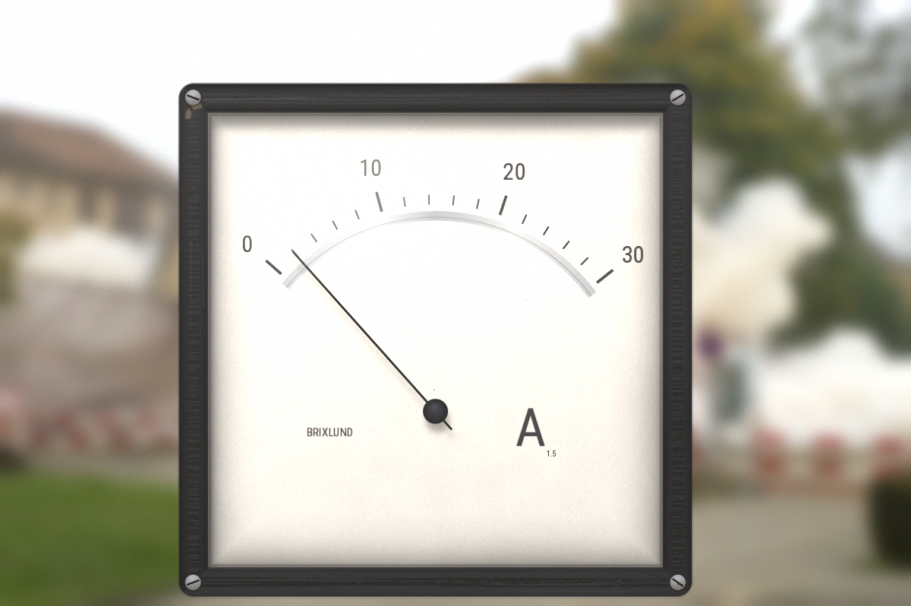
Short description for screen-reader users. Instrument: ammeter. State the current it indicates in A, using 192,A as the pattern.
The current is 2,A
